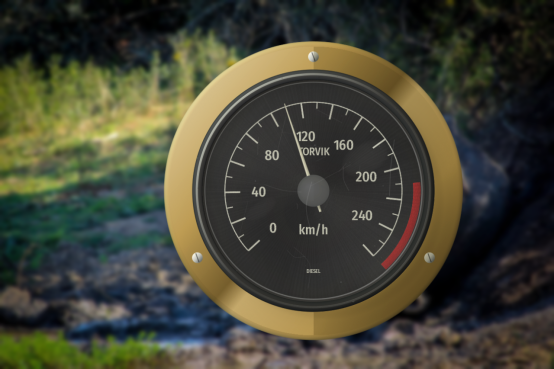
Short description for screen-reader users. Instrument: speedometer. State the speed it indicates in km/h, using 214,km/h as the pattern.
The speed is 110,km/h
